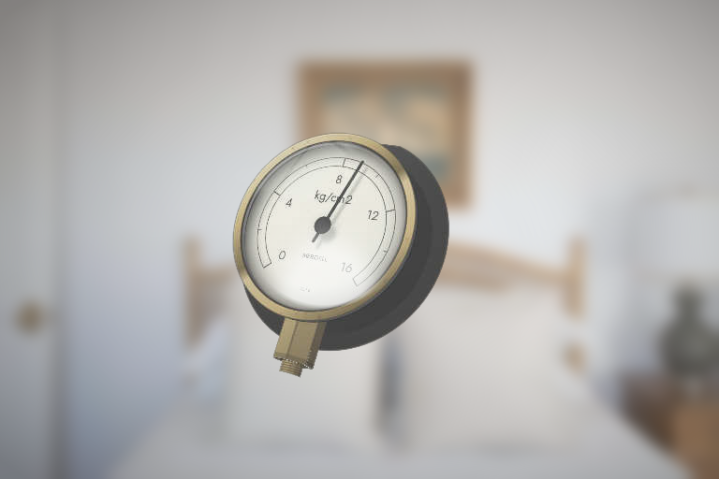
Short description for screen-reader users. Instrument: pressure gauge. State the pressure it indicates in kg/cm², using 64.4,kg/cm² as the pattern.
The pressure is 9,kg/cm²
